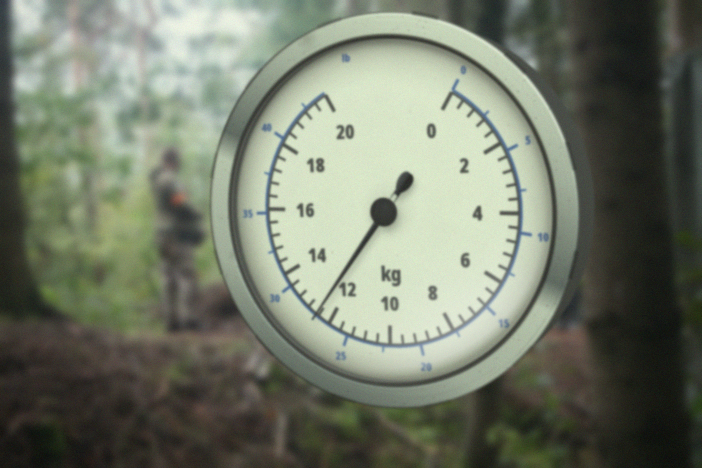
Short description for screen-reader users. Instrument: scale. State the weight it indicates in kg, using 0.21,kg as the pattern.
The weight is 12.4,kg
